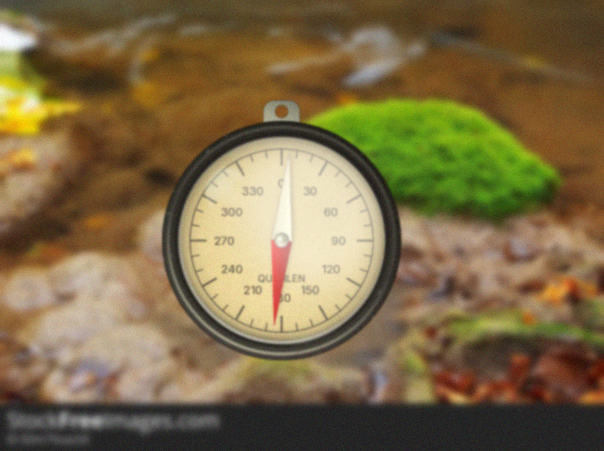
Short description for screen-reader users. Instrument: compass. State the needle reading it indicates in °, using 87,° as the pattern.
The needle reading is 185,°
